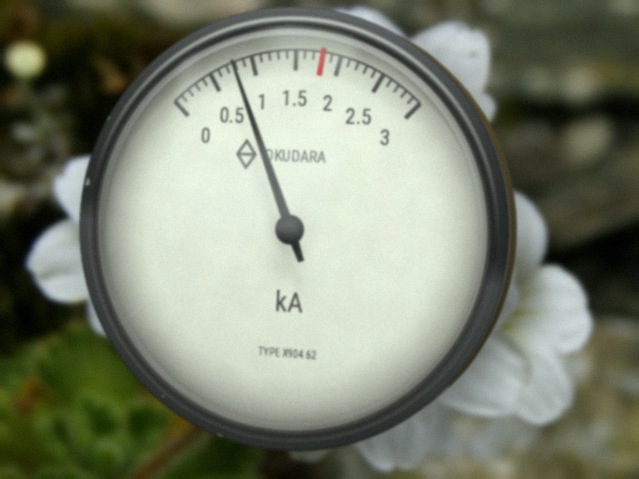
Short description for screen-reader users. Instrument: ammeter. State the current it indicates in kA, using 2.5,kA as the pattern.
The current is 0.8,kA
